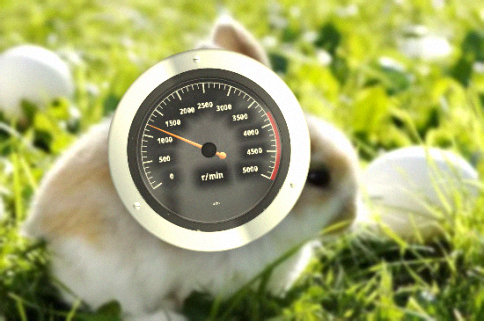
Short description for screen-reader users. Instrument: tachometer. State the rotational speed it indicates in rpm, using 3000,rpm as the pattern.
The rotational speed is 1200,rpm
